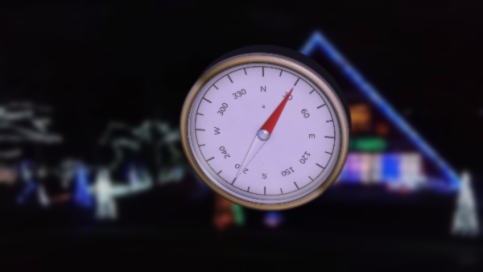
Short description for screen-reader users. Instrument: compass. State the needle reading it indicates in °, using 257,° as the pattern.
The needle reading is 30,°
